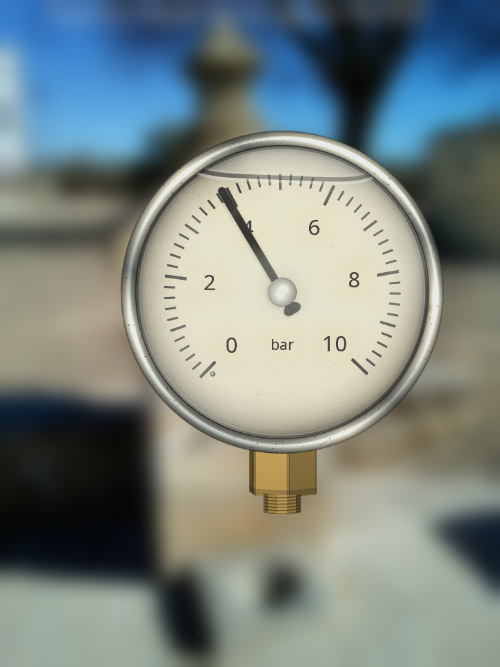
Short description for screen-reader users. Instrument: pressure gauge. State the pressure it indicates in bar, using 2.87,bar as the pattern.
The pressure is 3.9,bar
